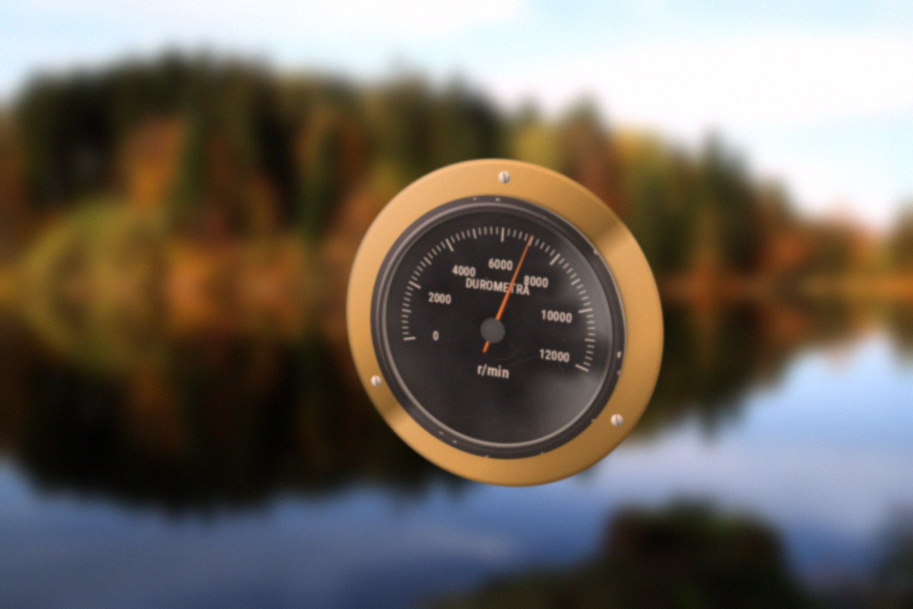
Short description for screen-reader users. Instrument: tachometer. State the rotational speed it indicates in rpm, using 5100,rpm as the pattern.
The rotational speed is 7000,rpm
